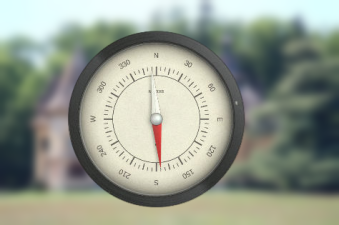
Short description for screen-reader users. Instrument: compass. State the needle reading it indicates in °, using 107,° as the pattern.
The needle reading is 175,°
